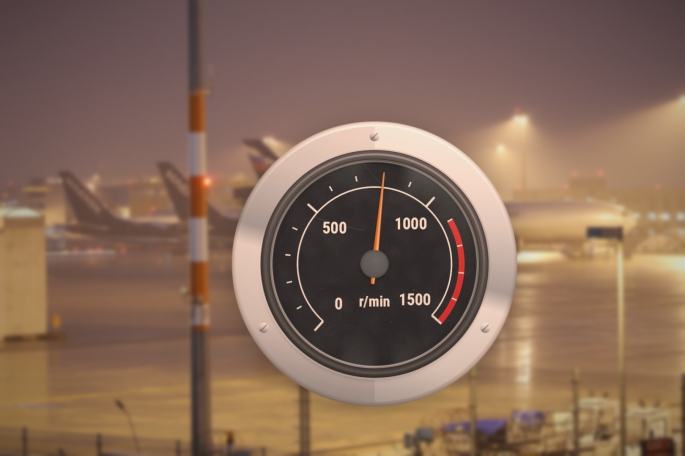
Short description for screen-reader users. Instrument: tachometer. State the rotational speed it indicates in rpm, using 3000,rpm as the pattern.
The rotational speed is 800,rpm
